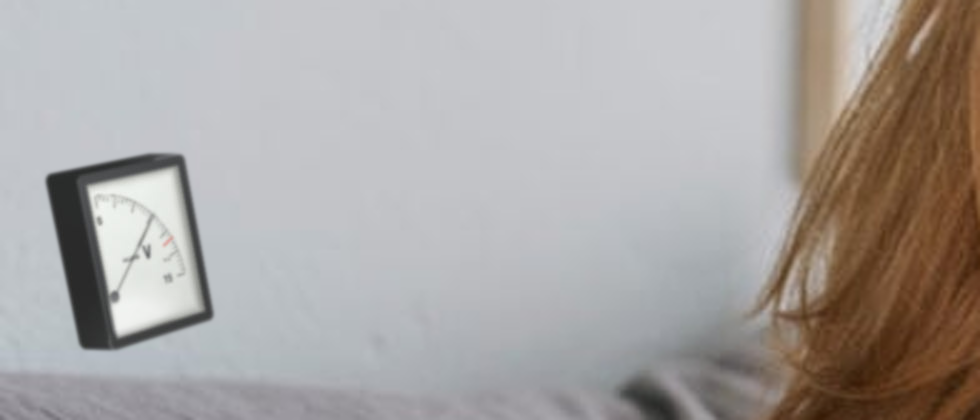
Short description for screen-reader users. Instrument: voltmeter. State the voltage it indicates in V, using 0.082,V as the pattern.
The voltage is 7.5,V
